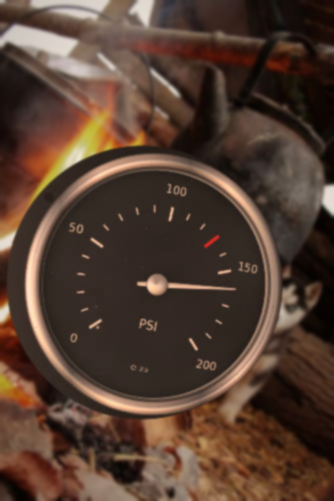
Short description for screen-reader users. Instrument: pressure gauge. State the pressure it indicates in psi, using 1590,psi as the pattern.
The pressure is 160,psi
